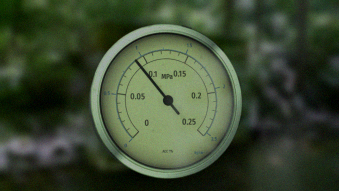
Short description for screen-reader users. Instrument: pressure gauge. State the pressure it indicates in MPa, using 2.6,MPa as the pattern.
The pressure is 0.09,MPa
